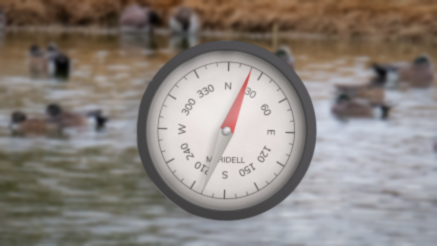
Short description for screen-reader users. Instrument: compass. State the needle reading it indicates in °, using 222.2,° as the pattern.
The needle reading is 20,°
